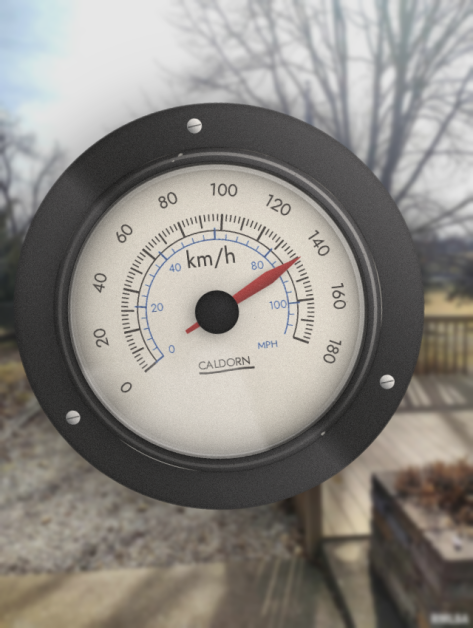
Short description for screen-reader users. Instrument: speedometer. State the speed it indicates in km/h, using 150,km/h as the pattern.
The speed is 140,km/h
